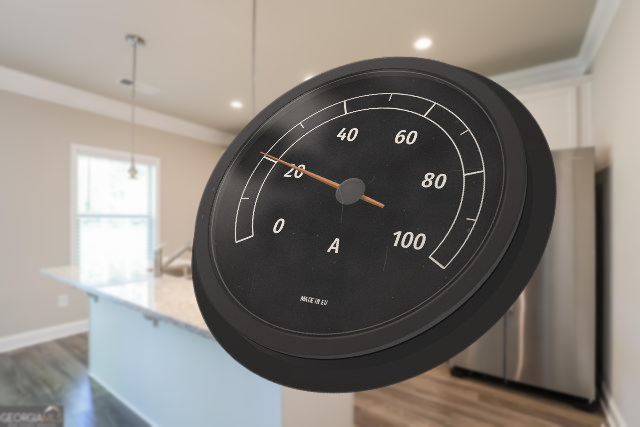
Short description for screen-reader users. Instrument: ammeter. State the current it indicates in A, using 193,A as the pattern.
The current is 20,A
